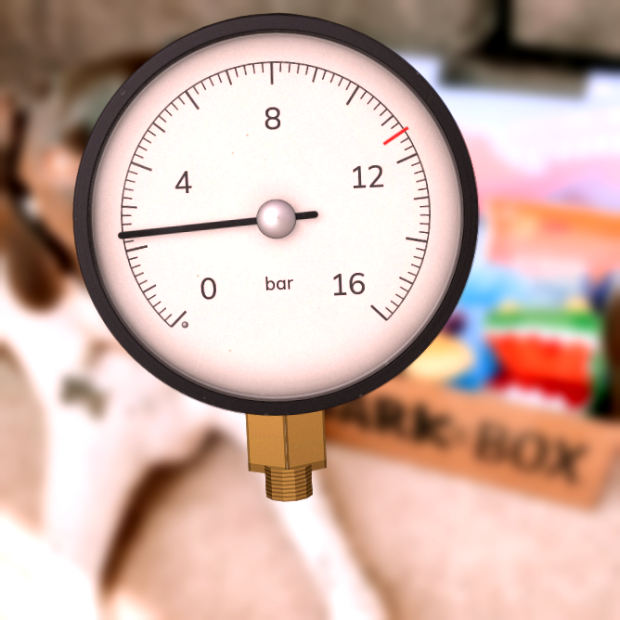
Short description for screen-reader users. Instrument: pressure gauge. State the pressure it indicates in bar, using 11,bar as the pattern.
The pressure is 2.4,bar
